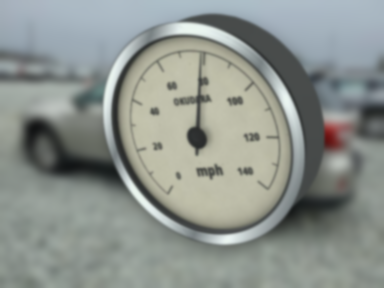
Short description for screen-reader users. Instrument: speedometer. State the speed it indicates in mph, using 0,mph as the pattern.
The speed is 80,mph
